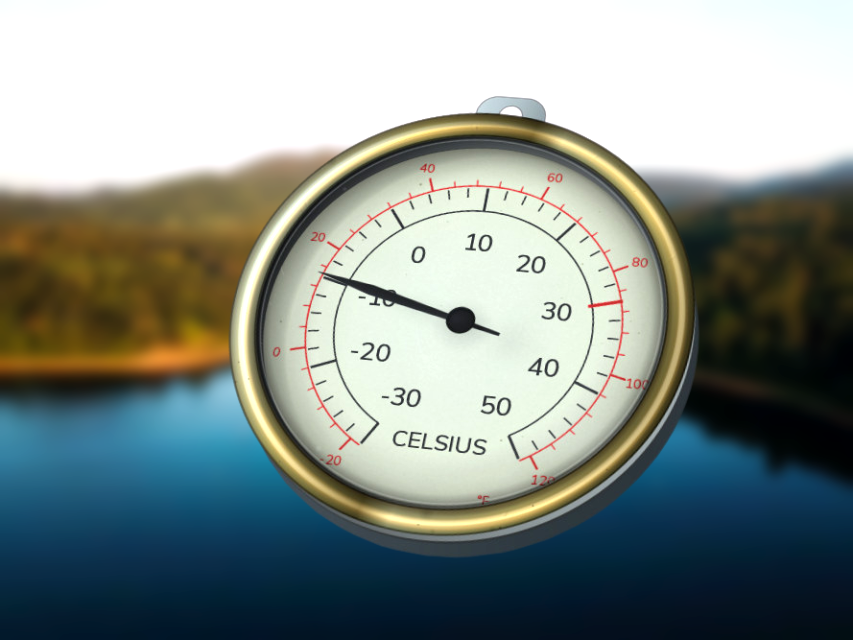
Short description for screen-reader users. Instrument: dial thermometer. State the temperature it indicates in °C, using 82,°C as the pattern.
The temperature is -10,°C
